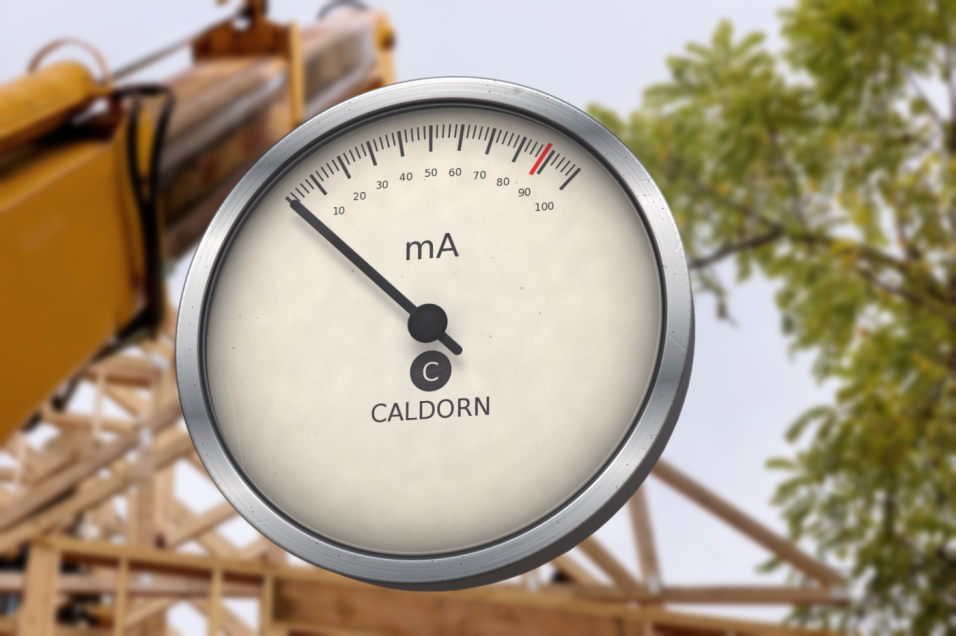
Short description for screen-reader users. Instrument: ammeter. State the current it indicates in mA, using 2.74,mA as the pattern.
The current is 0,mA
